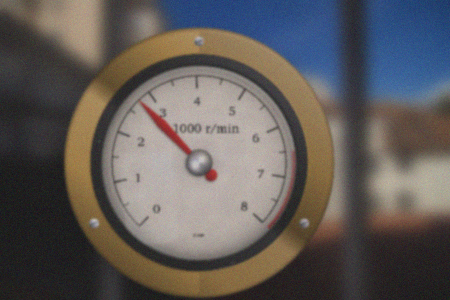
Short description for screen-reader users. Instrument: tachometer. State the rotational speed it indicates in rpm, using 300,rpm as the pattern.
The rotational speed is 2750,rpm
